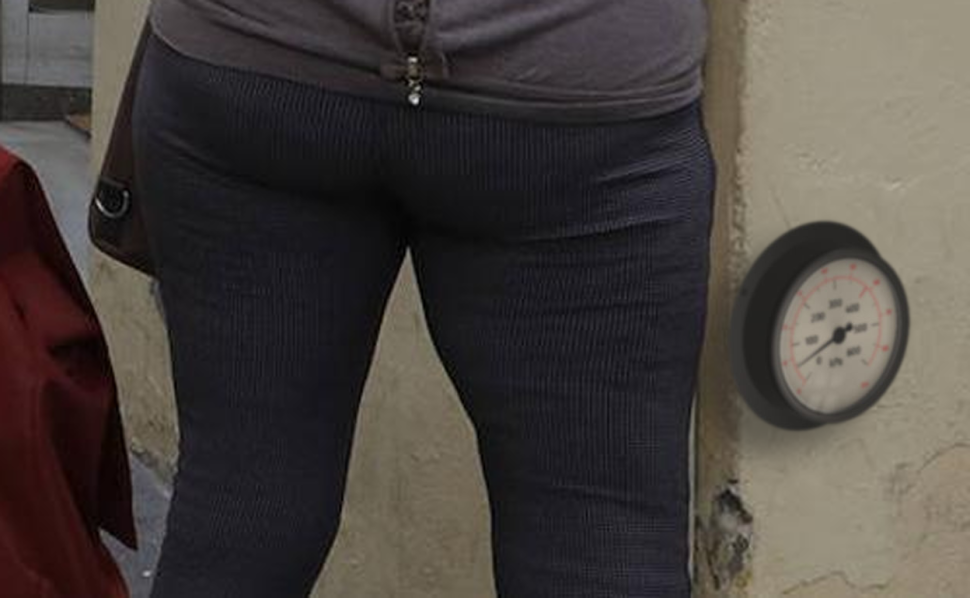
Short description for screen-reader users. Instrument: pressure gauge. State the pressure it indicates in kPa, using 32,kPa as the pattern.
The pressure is 50,kPa
